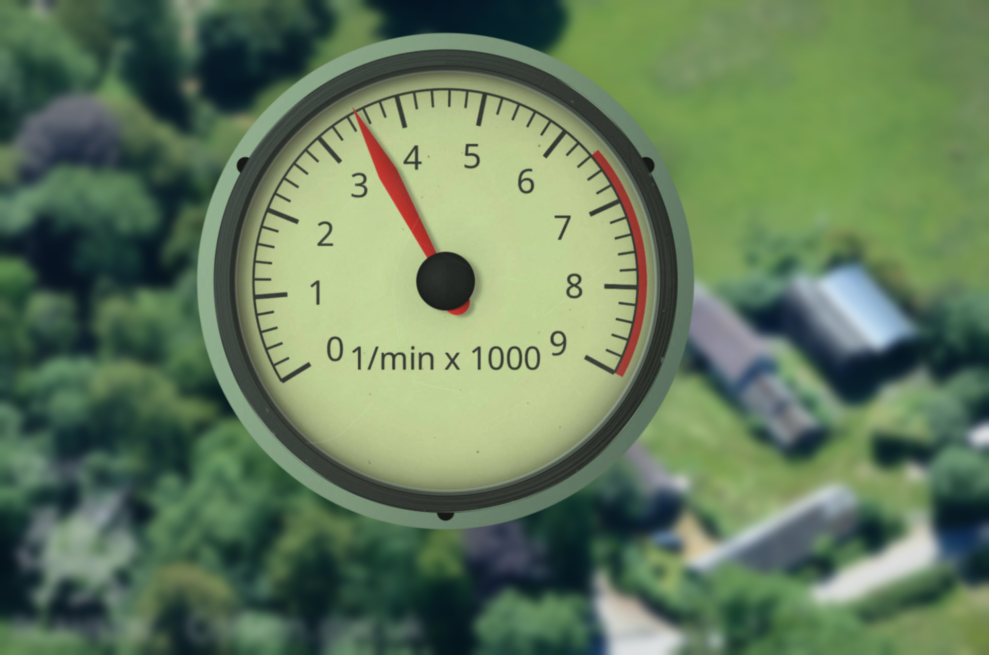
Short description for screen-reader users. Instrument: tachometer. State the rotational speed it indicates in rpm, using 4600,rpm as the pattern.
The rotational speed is 3500,rpm
